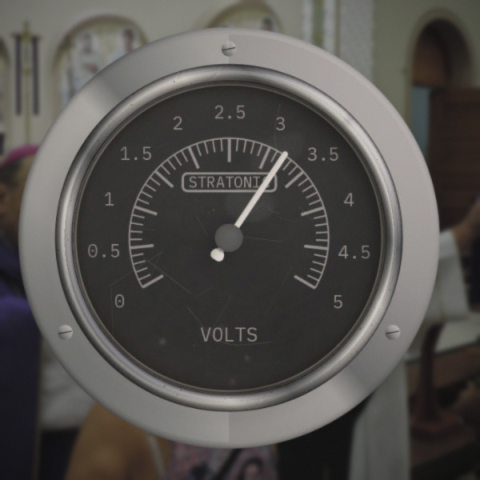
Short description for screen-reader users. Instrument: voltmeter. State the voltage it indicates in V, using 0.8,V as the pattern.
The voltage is 3.2,V
